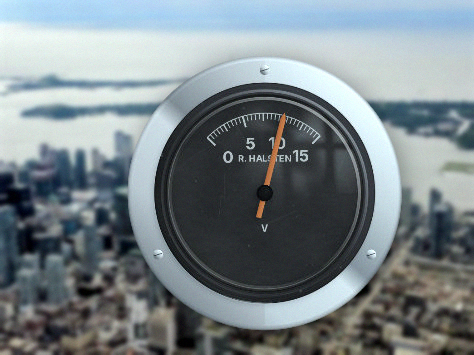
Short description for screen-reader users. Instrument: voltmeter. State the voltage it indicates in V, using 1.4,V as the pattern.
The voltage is 10,V
